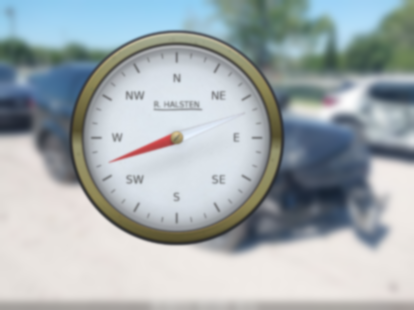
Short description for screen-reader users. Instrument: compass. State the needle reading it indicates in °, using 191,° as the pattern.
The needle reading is 250,°
